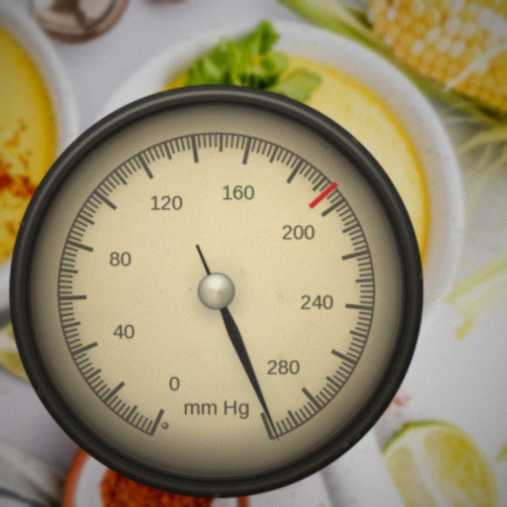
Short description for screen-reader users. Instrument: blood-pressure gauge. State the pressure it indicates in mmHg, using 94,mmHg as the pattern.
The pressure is 298,mmHg
